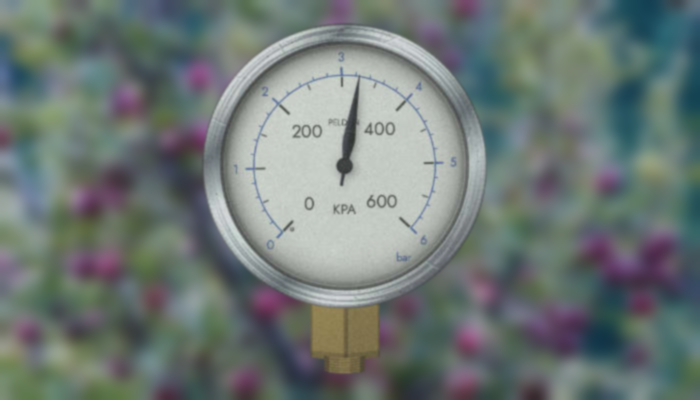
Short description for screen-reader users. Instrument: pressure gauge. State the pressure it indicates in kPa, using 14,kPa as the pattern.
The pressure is 325,kPa
